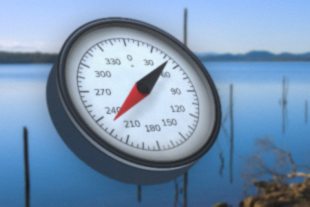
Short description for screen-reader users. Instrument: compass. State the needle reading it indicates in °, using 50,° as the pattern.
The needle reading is 230,°
